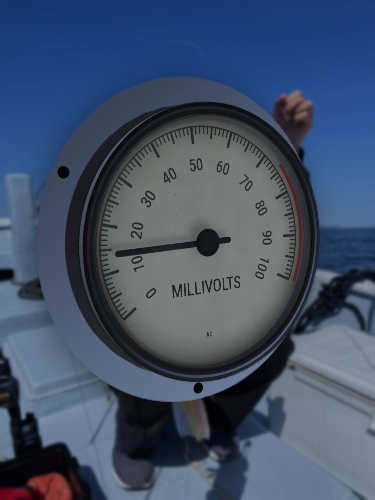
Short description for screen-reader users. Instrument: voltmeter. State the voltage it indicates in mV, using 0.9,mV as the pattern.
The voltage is 14,mV
